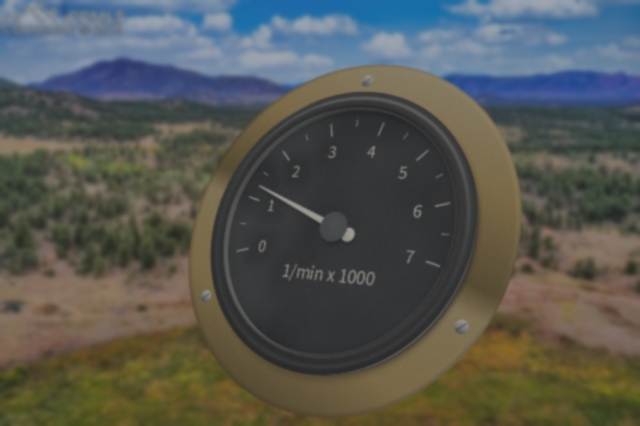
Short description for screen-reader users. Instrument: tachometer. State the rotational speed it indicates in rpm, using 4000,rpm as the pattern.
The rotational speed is 1250,rpm
